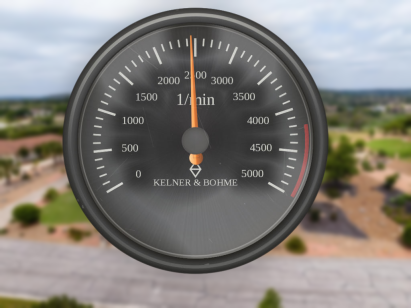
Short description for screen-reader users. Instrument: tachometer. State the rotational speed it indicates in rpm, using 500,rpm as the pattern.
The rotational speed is 2450,rpm
